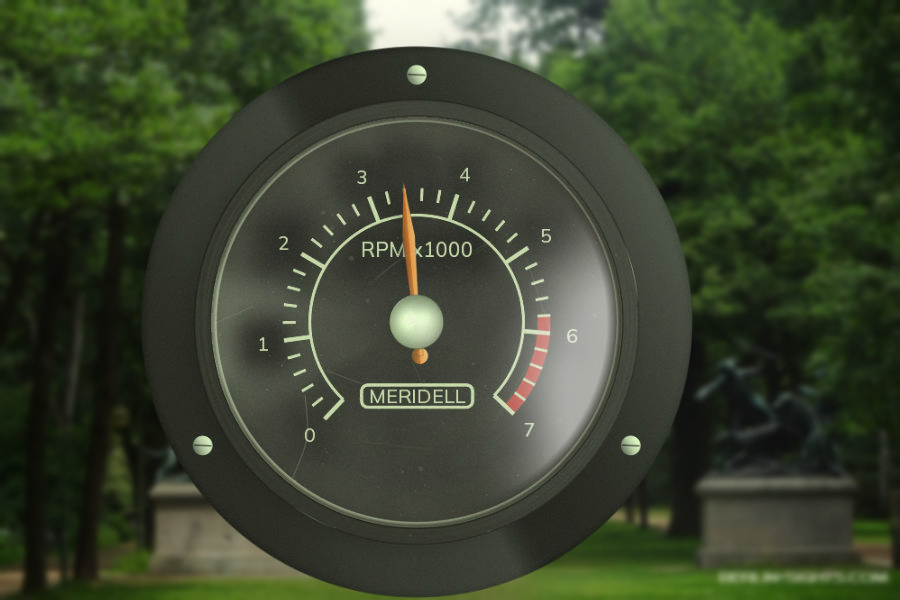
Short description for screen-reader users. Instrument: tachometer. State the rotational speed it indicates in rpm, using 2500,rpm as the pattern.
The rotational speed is 3400,rpm
